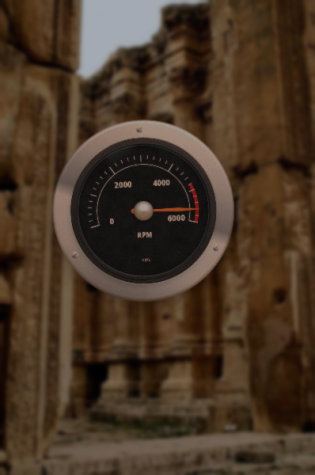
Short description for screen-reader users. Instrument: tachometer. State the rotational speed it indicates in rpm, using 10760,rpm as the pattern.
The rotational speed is 5600,rpm
